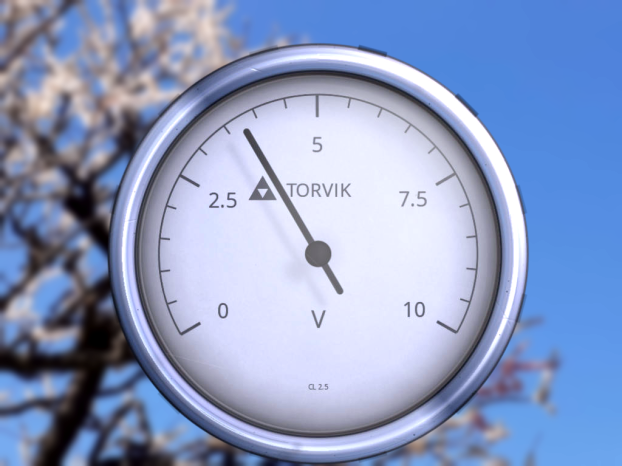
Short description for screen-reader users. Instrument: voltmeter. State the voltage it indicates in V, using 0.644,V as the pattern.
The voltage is 3.75,V
